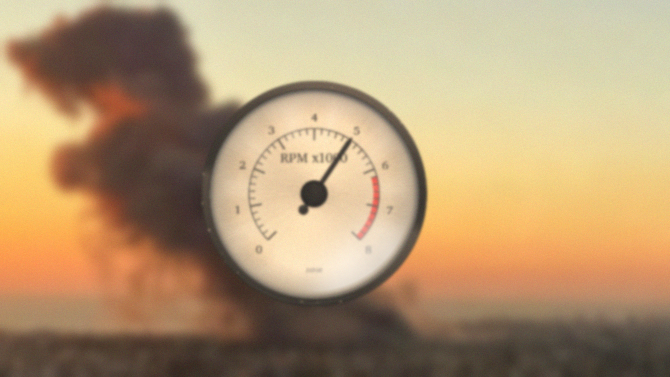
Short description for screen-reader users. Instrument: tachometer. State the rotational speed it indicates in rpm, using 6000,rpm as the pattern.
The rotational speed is 5000,rpm
